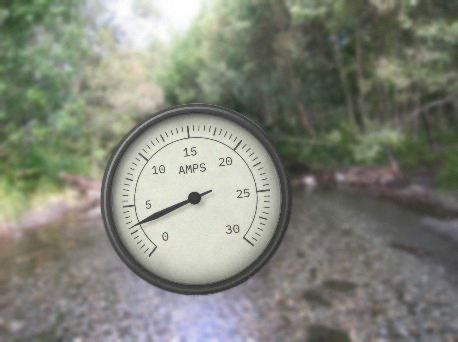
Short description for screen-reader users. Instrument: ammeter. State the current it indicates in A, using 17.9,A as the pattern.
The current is 3,A
